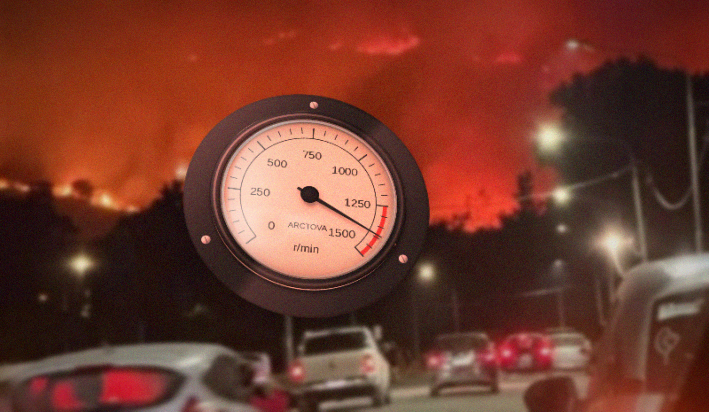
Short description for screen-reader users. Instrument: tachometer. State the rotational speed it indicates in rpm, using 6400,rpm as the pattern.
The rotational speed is 1400,rpm
